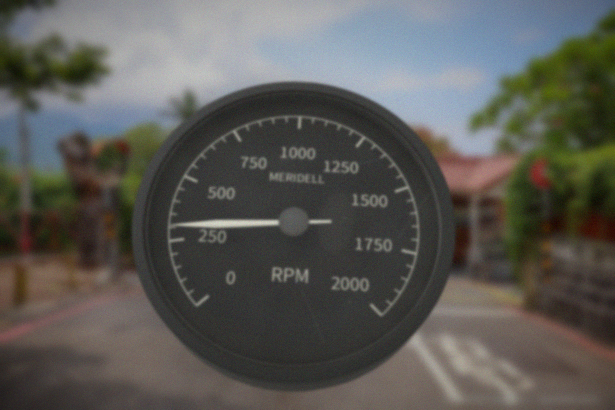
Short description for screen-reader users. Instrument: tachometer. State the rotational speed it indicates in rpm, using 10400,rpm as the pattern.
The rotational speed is 300,rpm
